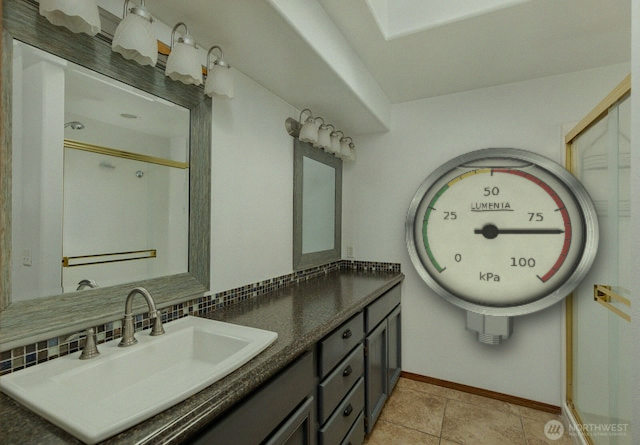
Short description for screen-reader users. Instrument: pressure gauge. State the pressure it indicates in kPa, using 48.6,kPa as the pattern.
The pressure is 82.5,kPa
